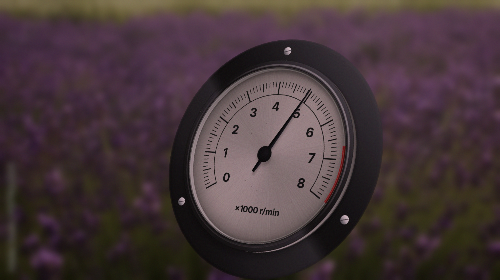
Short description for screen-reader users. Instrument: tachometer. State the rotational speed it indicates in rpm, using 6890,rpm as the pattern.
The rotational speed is 5000,rpm
